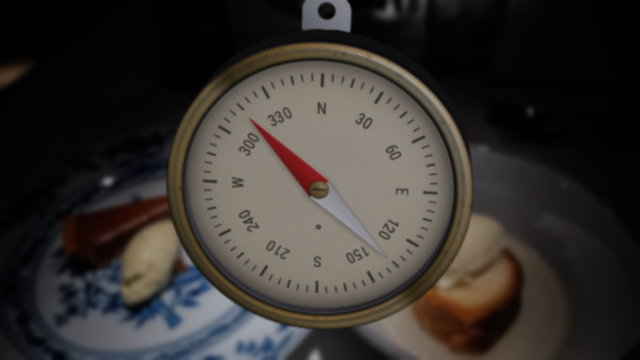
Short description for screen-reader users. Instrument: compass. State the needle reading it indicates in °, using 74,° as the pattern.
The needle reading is 315,°
